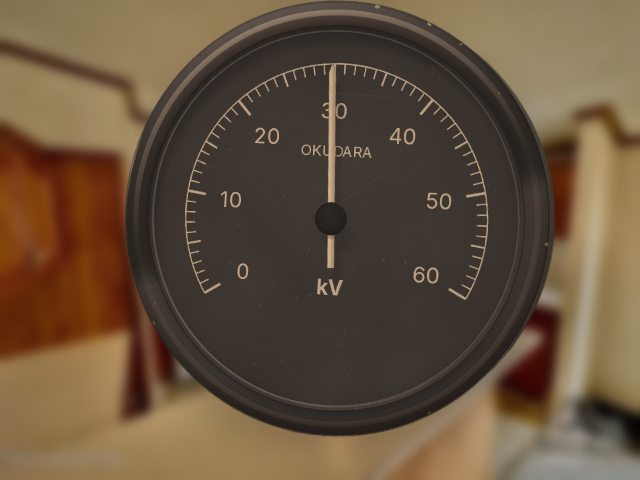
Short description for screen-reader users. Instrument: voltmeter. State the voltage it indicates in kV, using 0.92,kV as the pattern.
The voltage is 30,kV
